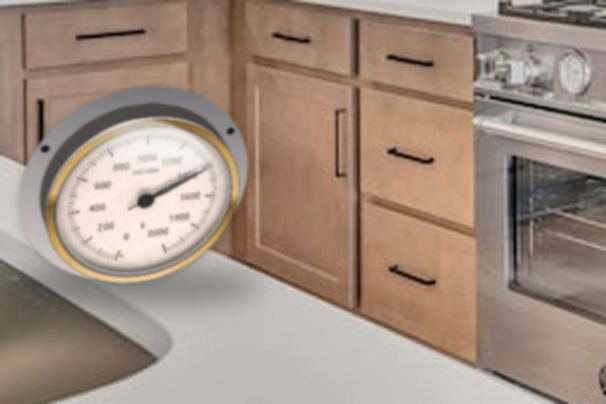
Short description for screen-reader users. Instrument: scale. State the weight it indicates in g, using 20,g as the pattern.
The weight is 1400,g
